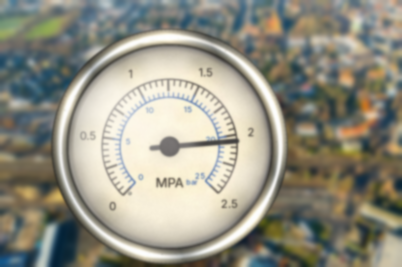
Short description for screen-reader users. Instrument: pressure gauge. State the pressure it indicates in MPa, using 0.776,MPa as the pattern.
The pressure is 2.05,MPa
